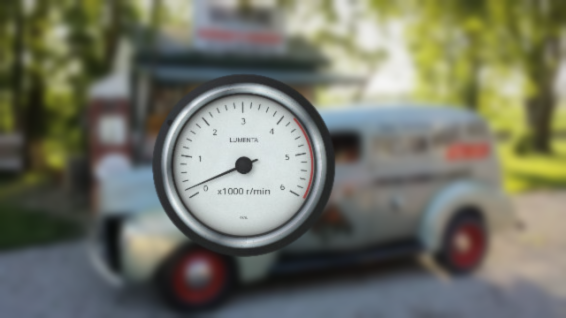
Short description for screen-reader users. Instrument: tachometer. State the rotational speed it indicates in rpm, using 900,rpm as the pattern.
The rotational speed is 200,rpm
